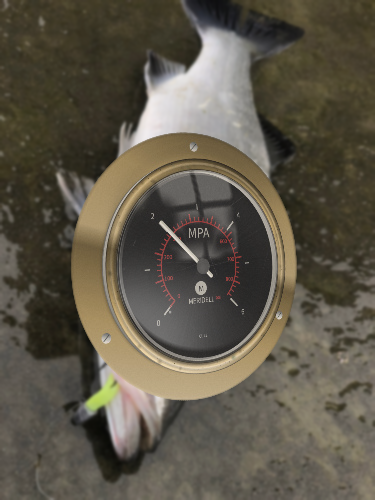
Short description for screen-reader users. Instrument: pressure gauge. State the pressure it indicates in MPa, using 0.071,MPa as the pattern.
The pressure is 2,MPa
